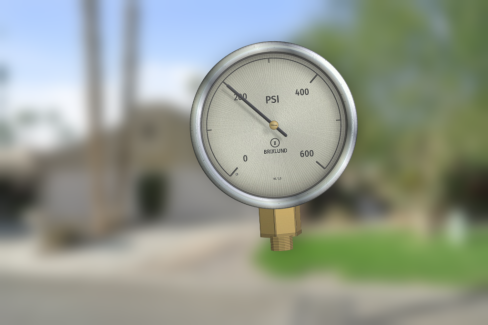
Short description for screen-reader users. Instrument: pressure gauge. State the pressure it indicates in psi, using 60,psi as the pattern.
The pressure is 200,psi
